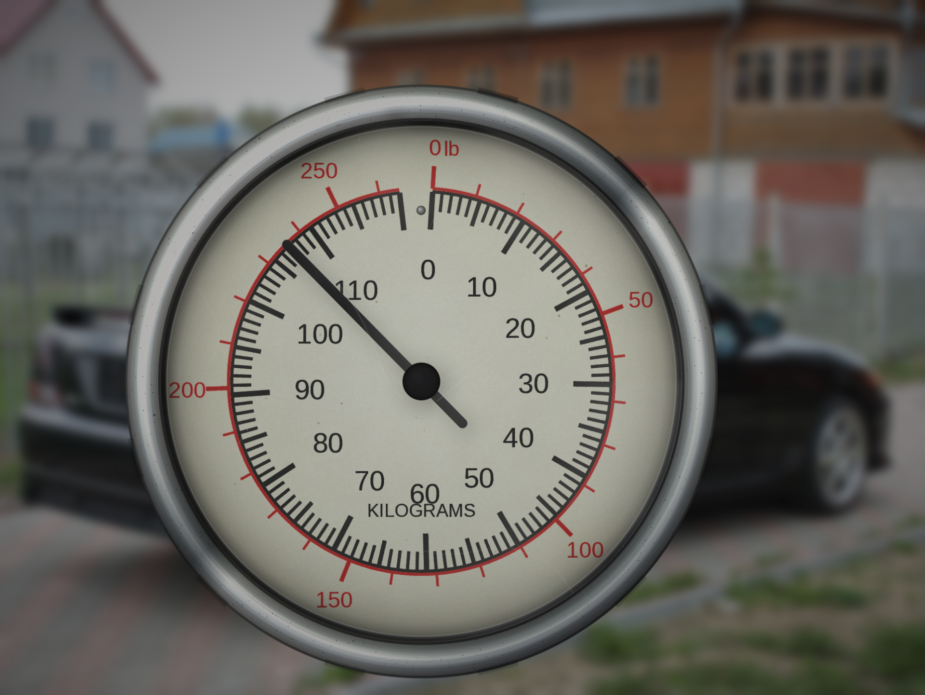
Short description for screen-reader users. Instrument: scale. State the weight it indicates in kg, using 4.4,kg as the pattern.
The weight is 107,kg
